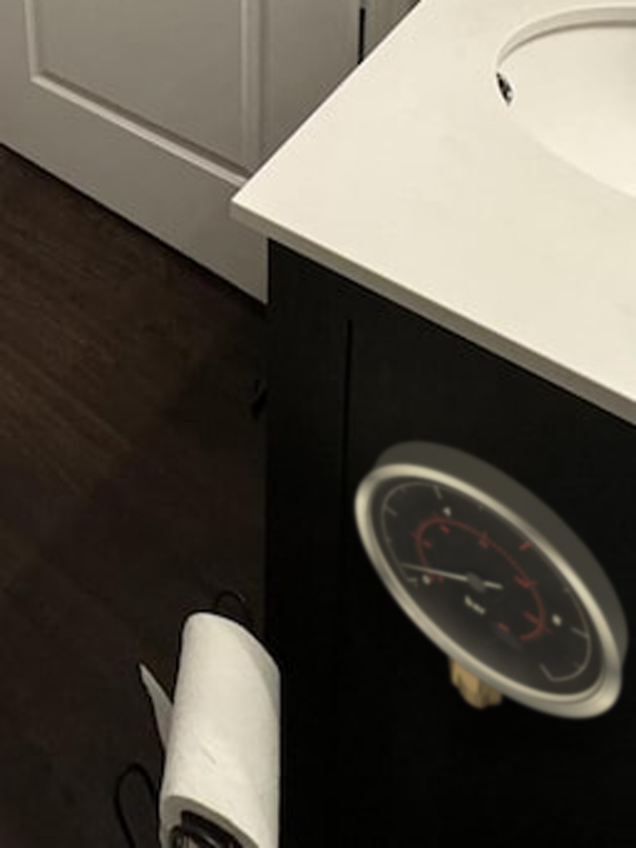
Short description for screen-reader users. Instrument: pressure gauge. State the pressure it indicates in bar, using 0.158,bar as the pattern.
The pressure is 0.5,bar
